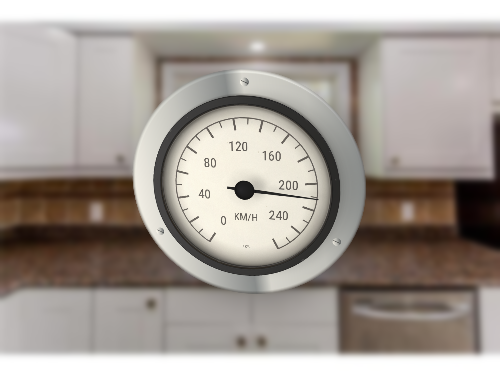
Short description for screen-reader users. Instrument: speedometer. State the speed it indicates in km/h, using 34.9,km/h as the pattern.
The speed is 210,km/h
